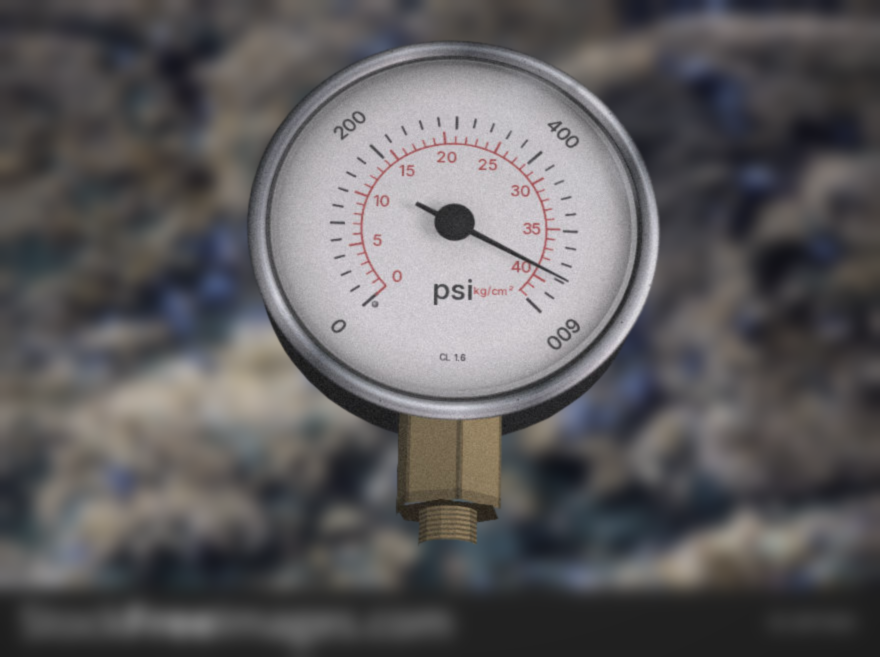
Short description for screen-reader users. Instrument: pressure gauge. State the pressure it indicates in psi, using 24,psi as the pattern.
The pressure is 560,psi
